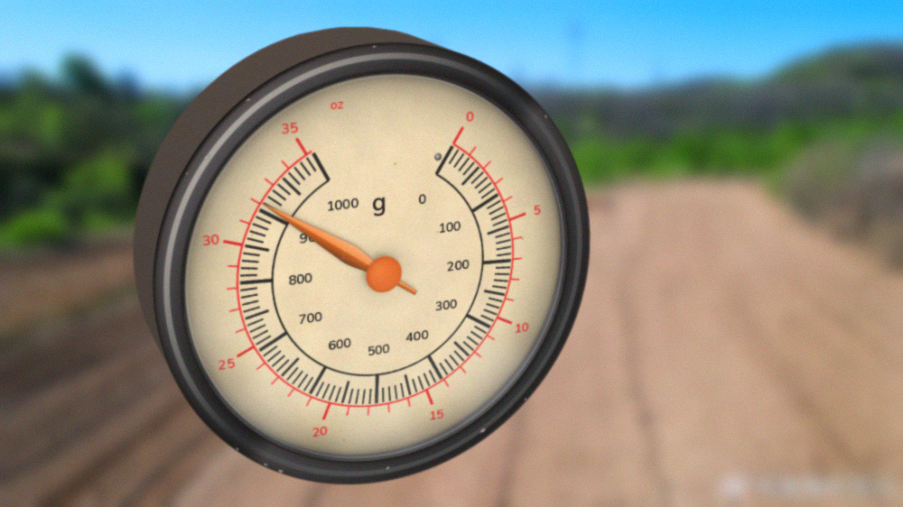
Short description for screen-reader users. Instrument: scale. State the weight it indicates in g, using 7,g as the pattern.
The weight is 910,g
